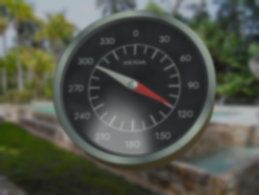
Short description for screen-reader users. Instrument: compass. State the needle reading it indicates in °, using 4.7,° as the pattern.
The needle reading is 120,°
